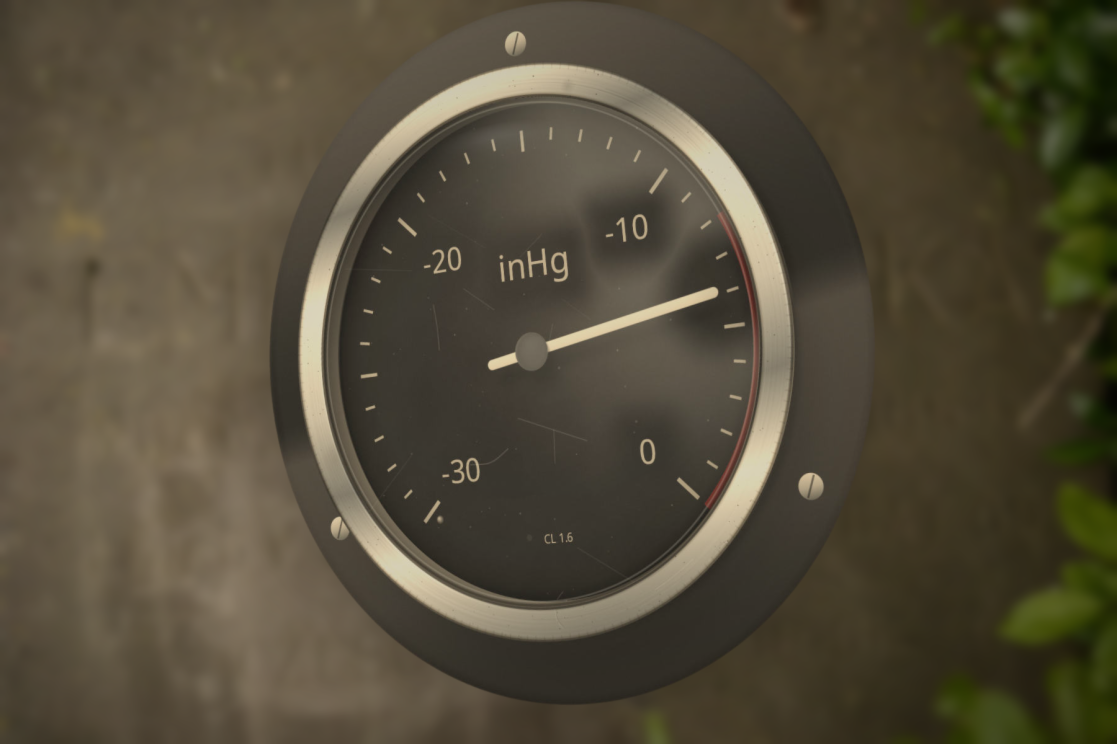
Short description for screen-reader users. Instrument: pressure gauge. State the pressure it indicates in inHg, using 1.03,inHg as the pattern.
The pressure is -6,inHg
